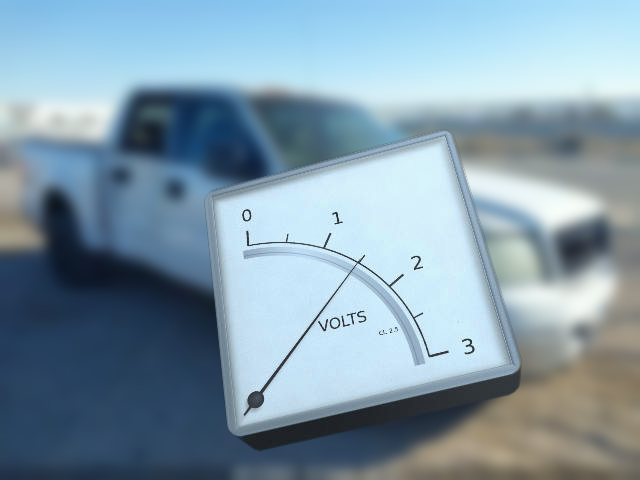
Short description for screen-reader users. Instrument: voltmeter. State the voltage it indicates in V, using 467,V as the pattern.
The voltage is 1.5,V
